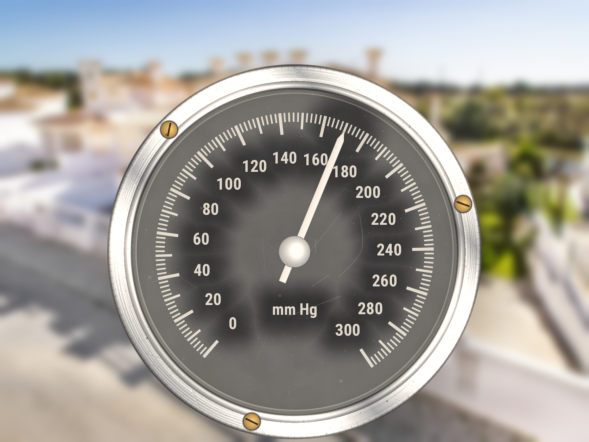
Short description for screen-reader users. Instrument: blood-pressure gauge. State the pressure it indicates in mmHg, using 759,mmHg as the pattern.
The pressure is 170,mmHg
